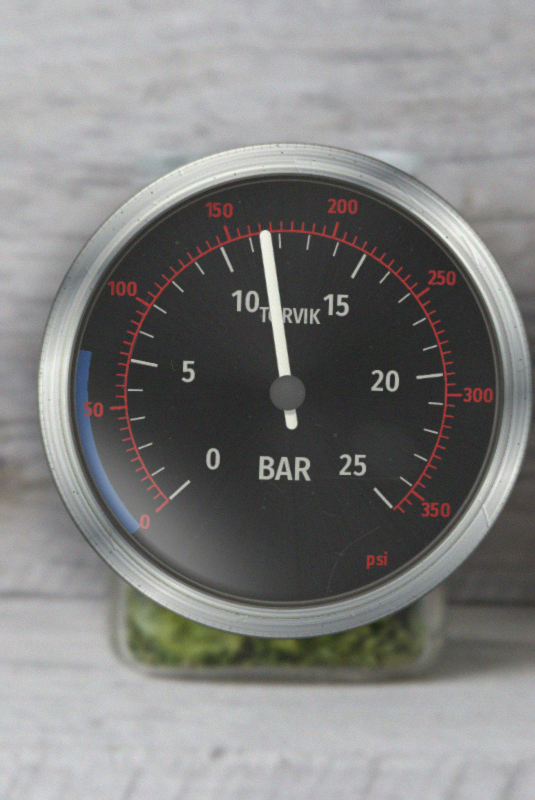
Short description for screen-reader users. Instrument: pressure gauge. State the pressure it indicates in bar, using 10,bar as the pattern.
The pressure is 11.5,bar
